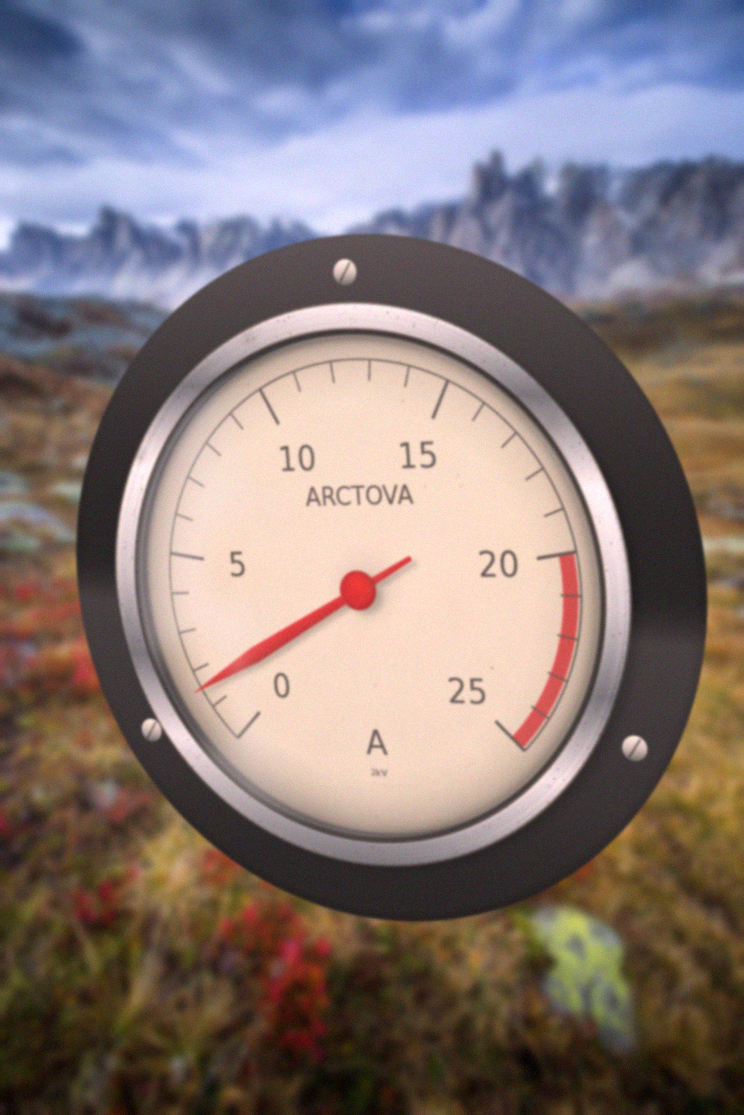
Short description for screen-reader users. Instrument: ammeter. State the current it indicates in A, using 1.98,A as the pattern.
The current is 1.5,A
